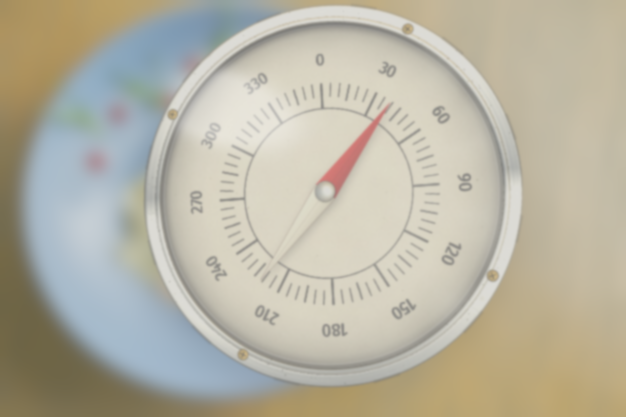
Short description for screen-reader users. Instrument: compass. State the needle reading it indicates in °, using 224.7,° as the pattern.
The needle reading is 40,°
